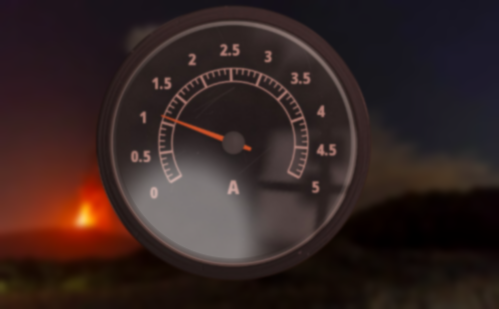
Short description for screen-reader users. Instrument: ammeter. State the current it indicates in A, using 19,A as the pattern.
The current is 1.1,A
